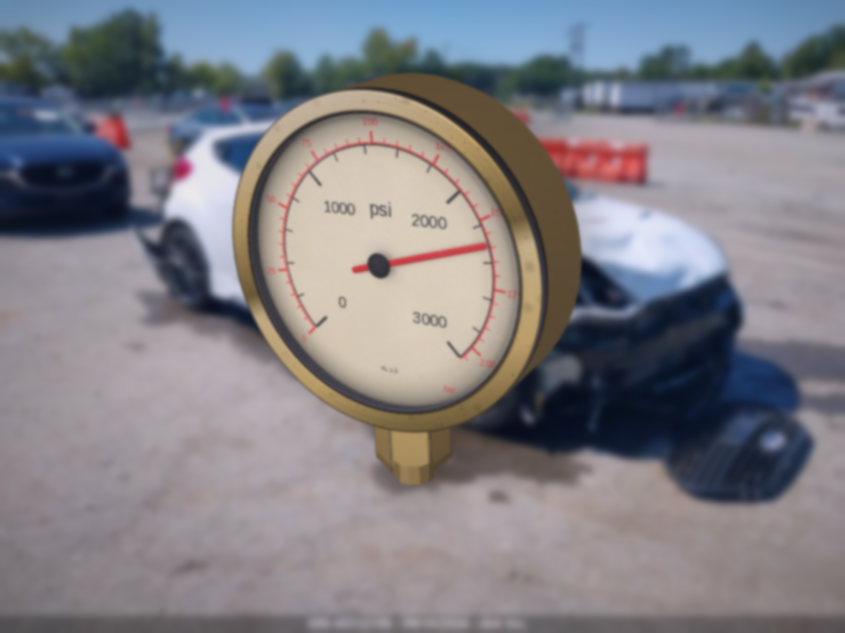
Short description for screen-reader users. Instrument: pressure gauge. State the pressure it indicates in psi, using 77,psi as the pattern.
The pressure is 2300,psi
